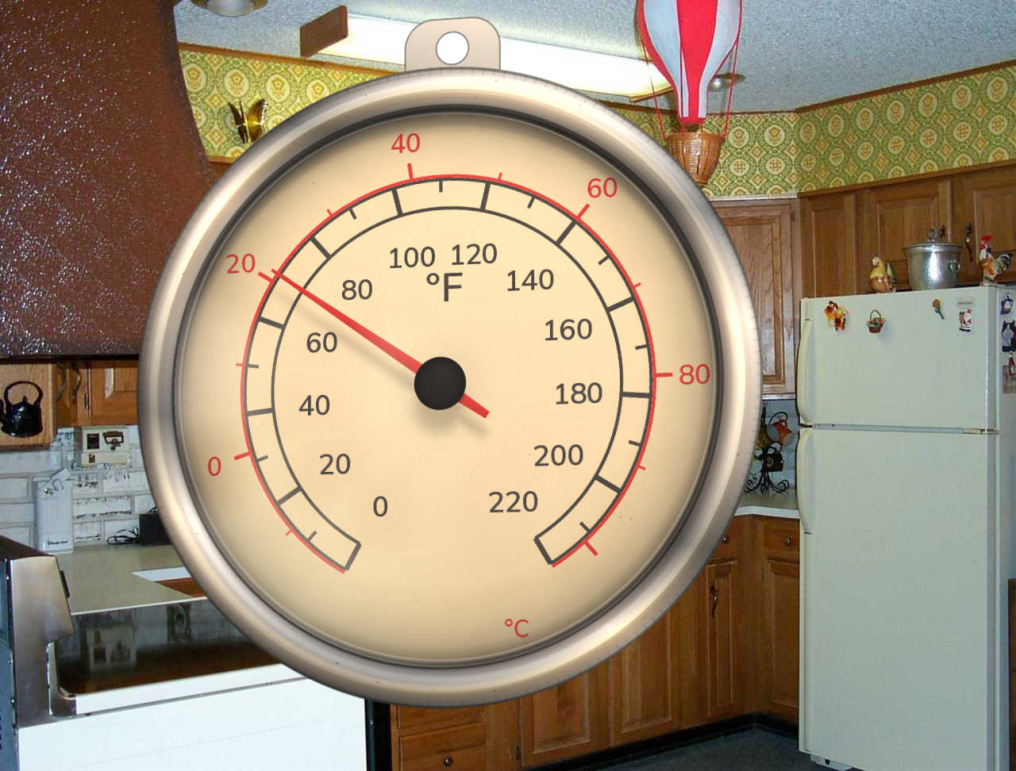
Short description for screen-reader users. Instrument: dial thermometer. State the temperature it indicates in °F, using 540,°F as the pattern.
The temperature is 70,°F
